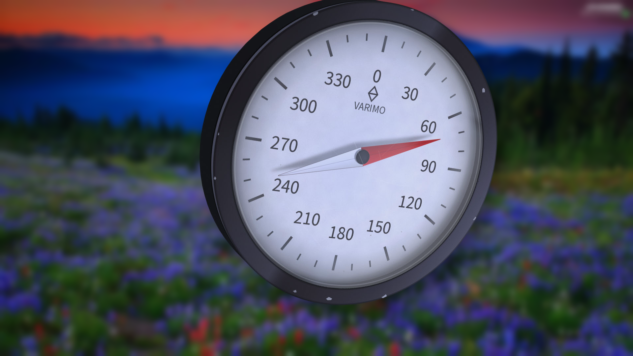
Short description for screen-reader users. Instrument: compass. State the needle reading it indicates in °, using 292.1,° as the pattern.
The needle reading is 70,°
